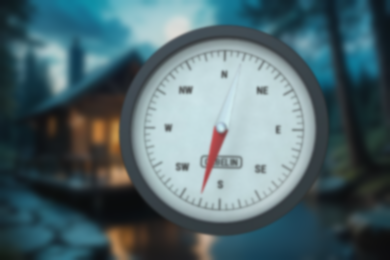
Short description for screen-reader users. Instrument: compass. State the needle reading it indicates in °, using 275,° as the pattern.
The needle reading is 195,°
